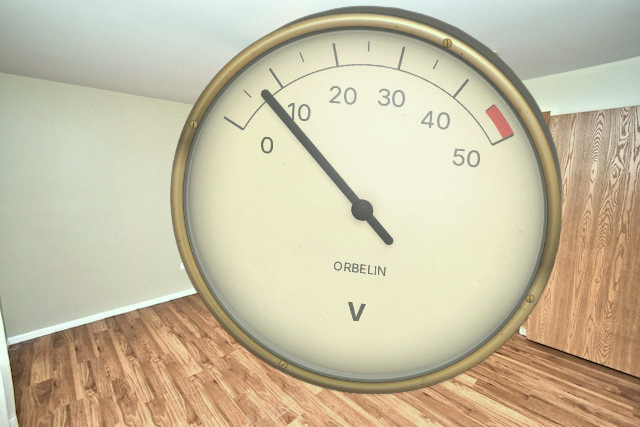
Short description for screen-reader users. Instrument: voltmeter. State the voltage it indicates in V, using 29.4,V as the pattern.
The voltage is 7.5,V
